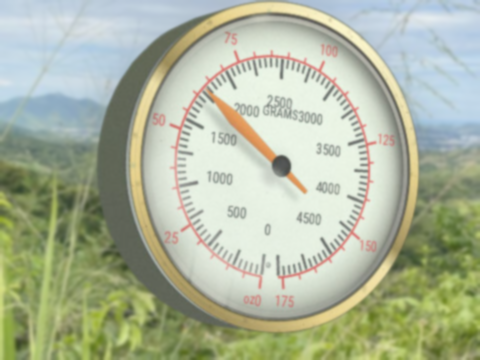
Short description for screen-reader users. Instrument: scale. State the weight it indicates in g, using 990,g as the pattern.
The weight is 1750,g
